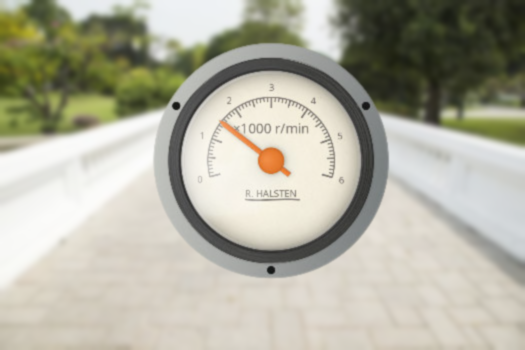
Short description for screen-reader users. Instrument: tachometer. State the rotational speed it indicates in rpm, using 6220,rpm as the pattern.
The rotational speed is 1500,rpm
